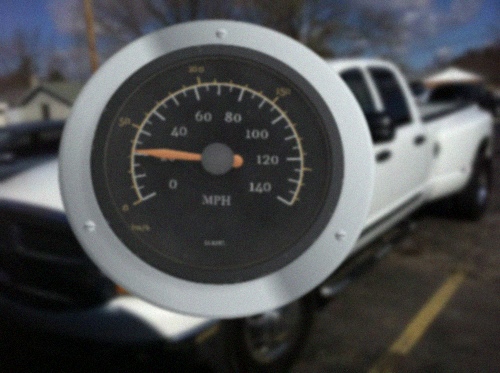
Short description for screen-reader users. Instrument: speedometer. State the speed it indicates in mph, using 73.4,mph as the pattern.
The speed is 20,mph
